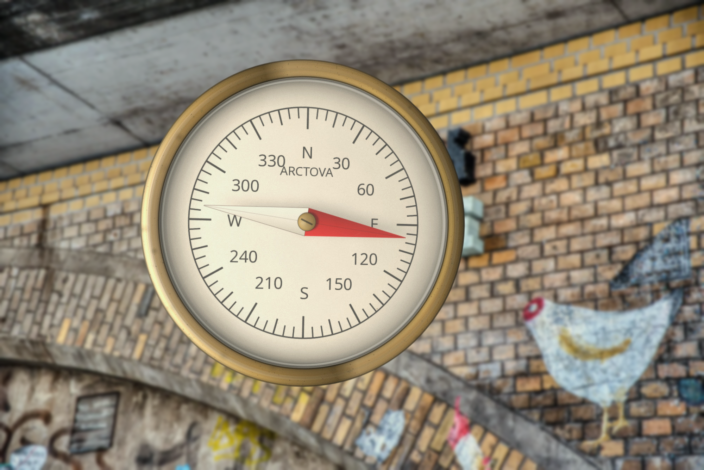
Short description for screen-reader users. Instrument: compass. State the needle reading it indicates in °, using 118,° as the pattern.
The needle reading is 97.5,°
